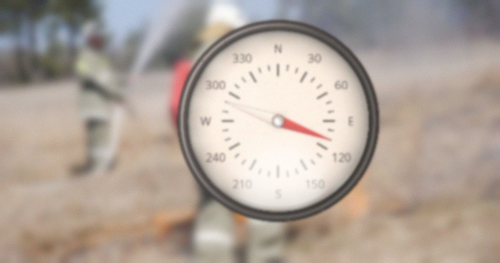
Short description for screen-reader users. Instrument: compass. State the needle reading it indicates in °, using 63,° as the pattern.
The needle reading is 110,°
